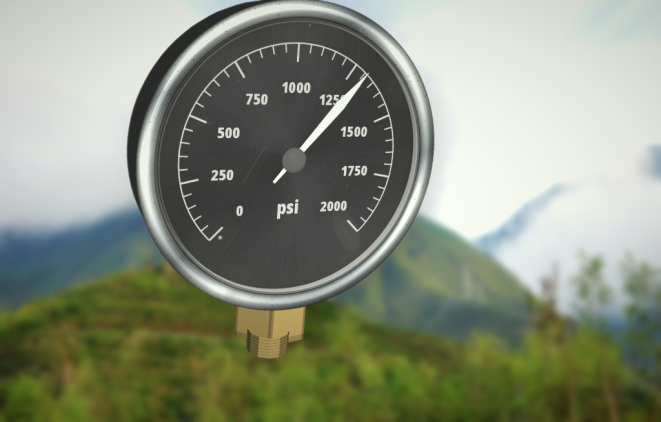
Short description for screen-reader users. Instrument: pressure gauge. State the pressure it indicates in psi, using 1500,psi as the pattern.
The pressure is 1300,psi
